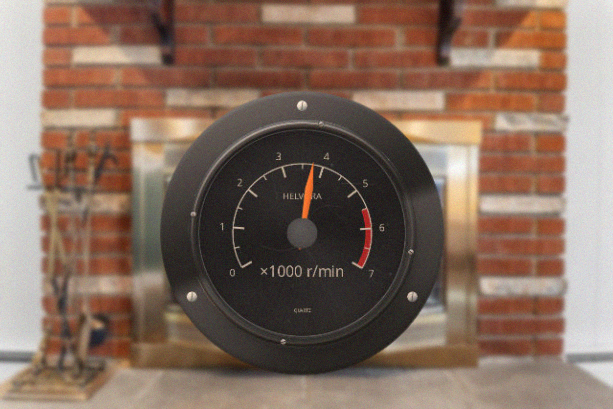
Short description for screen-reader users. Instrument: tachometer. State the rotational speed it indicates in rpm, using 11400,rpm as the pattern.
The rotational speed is 3750,rpm
